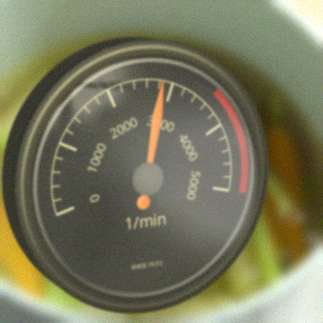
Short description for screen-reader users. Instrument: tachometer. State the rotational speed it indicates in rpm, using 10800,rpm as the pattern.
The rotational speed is 2800,rpm
